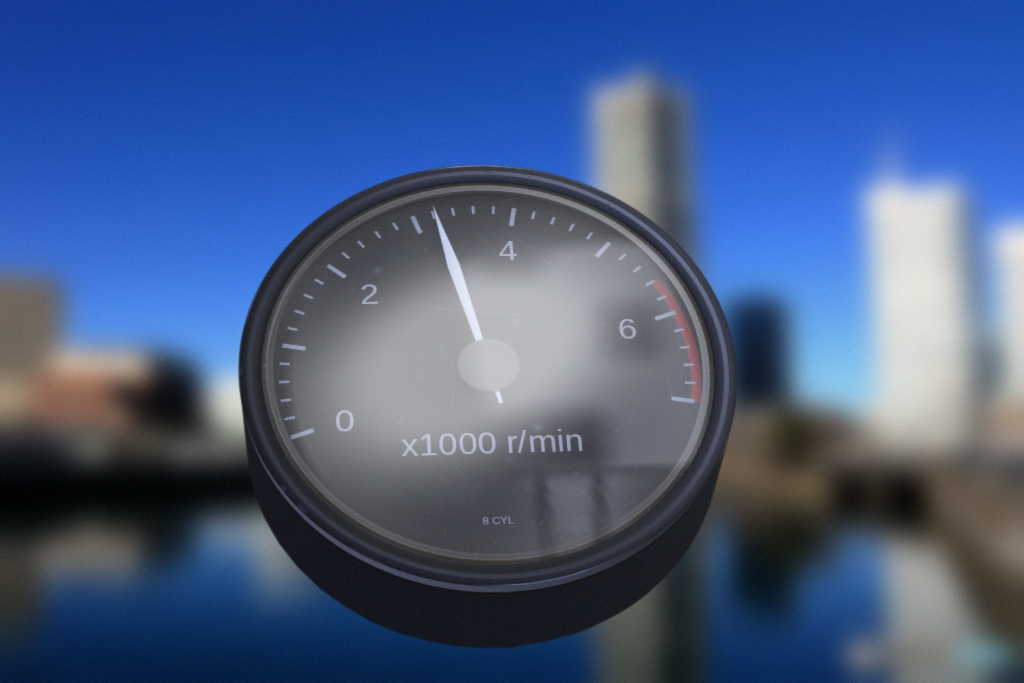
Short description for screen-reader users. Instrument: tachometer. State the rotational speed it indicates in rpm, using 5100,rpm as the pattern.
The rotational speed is 3200,rpm
